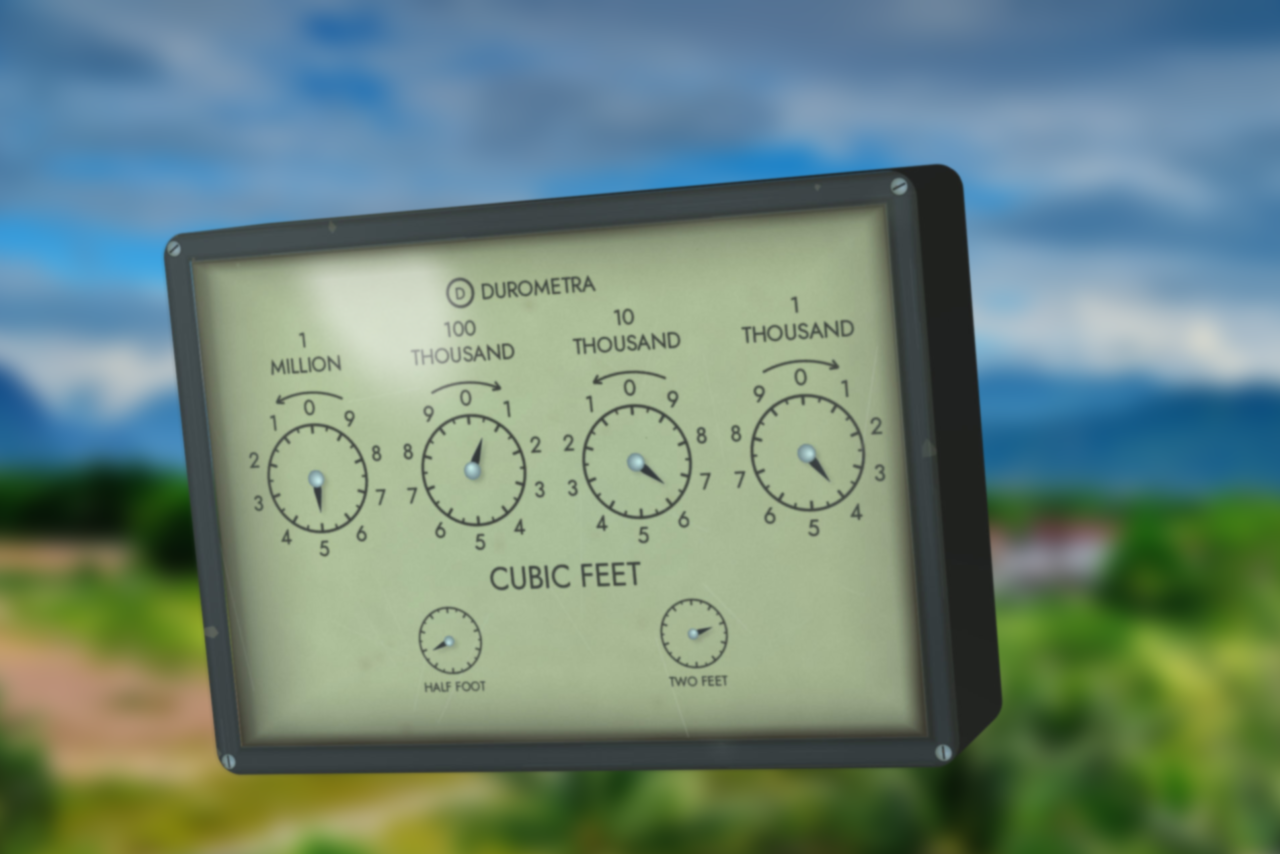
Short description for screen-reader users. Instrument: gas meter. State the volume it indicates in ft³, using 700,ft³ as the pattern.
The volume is 506400,ft³
